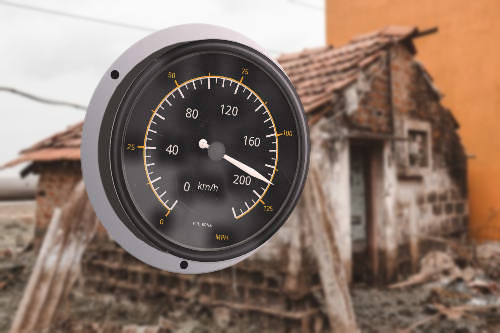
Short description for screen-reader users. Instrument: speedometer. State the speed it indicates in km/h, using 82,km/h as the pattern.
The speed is 190,km/h
